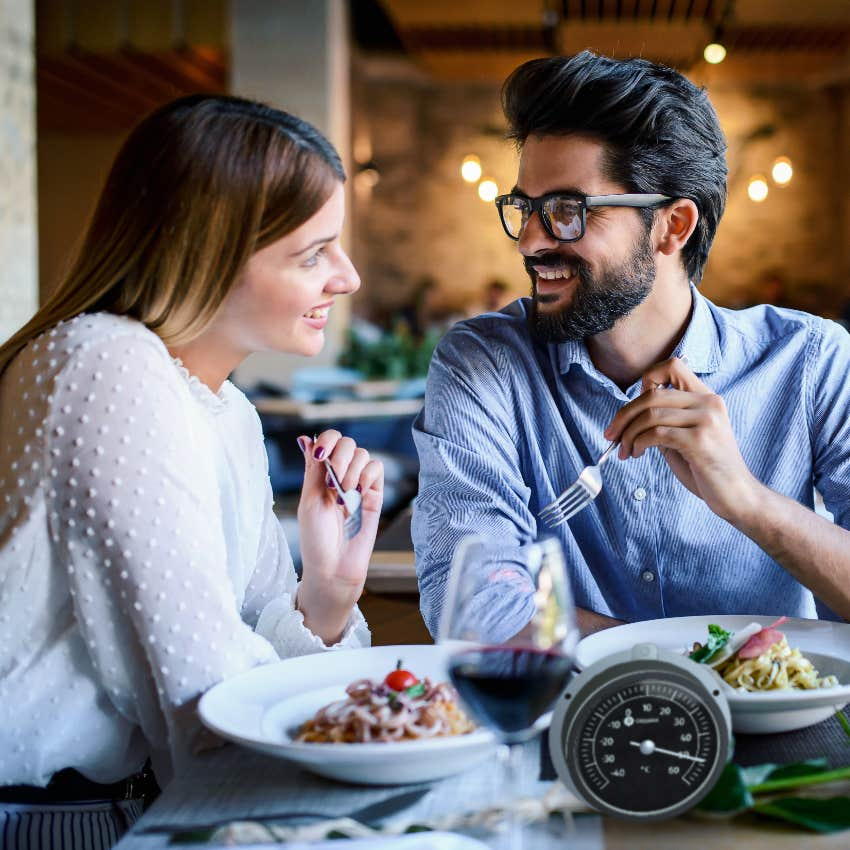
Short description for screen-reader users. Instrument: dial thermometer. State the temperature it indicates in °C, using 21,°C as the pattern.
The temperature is 50,°C
